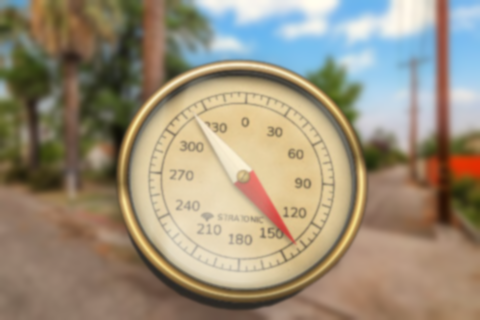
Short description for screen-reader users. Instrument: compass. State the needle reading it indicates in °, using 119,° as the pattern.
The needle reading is 140,°
